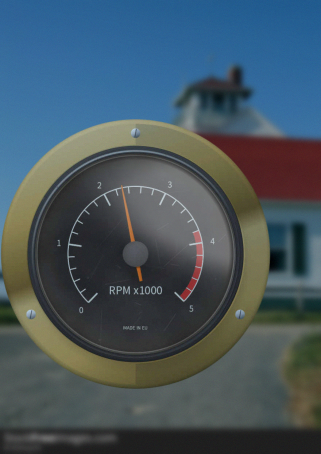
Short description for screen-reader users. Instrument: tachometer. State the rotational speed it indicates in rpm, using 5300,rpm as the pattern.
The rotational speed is 2300,rpm
